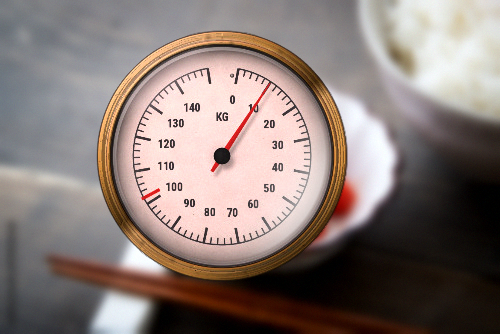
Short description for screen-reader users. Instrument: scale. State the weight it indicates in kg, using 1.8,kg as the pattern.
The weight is 10,kg
